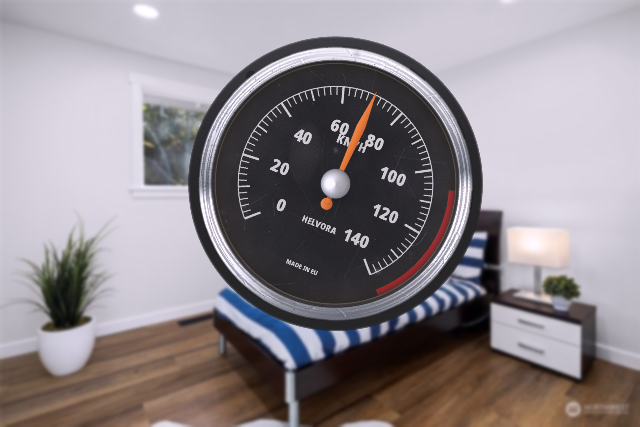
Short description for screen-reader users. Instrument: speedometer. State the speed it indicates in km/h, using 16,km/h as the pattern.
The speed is 70,km/h
